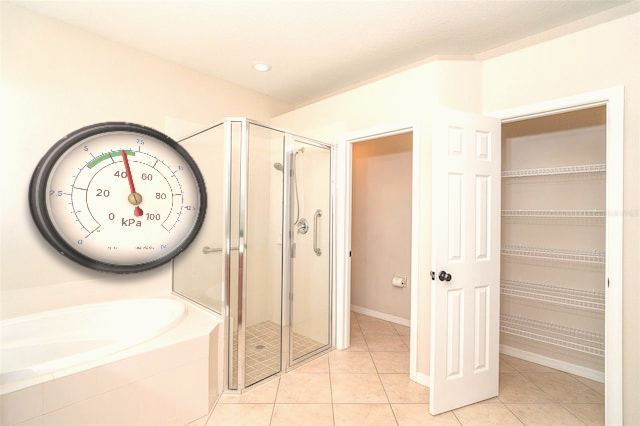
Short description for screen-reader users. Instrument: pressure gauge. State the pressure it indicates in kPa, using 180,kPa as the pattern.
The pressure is 45,kPa
